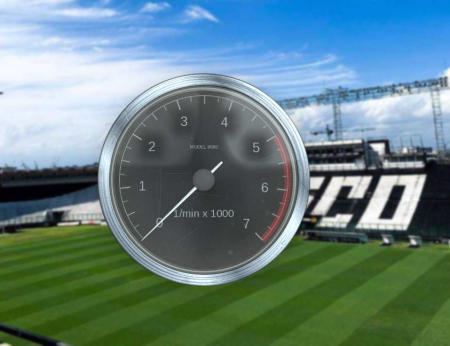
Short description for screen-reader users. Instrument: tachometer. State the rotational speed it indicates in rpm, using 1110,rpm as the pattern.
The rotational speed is 0,rpm
